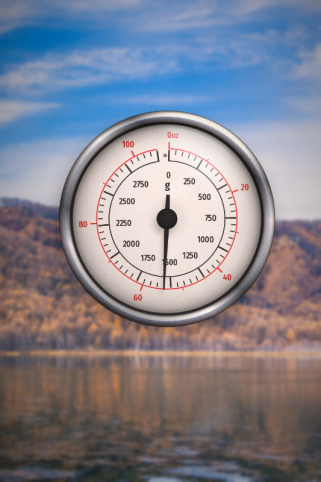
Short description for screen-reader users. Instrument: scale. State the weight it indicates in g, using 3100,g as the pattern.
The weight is 1550,g
